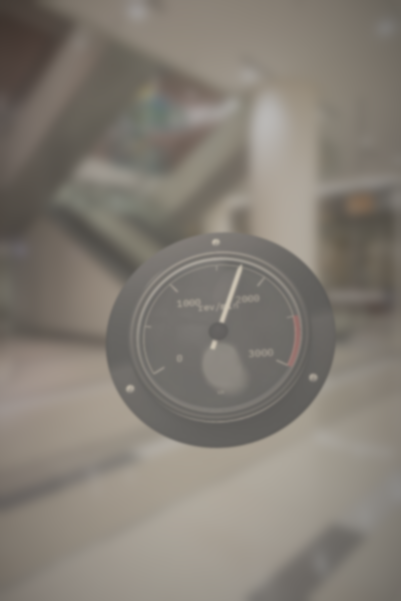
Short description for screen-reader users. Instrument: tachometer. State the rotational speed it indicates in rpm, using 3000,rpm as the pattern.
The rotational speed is 1750,rpm
